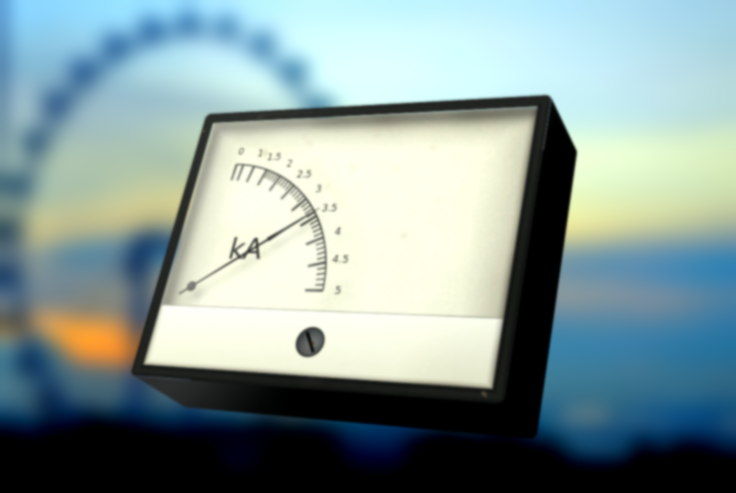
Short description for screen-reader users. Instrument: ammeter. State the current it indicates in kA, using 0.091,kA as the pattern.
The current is 3.5,kA
